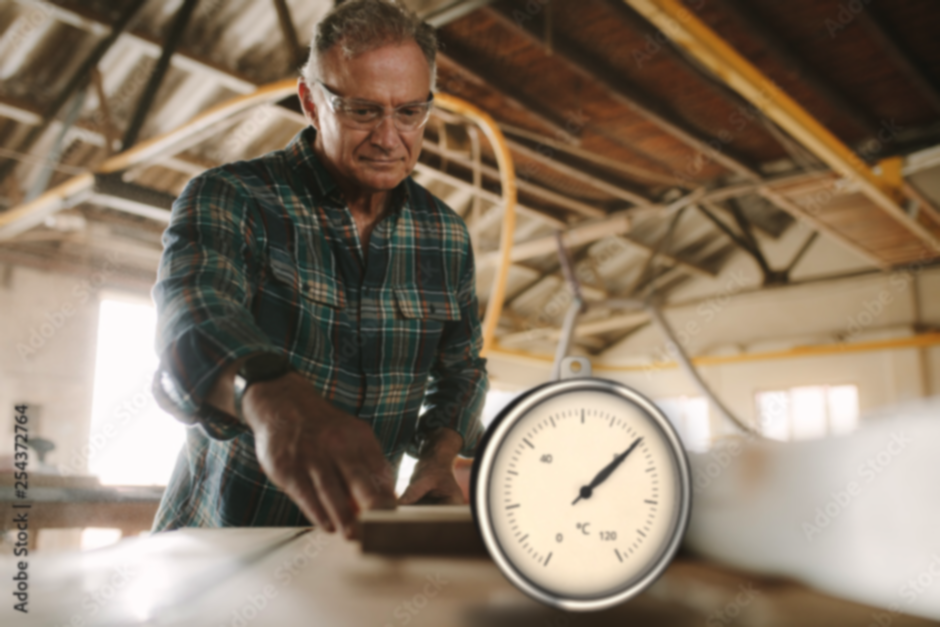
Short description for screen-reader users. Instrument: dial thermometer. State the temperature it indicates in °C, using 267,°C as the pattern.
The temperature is 80,°C
